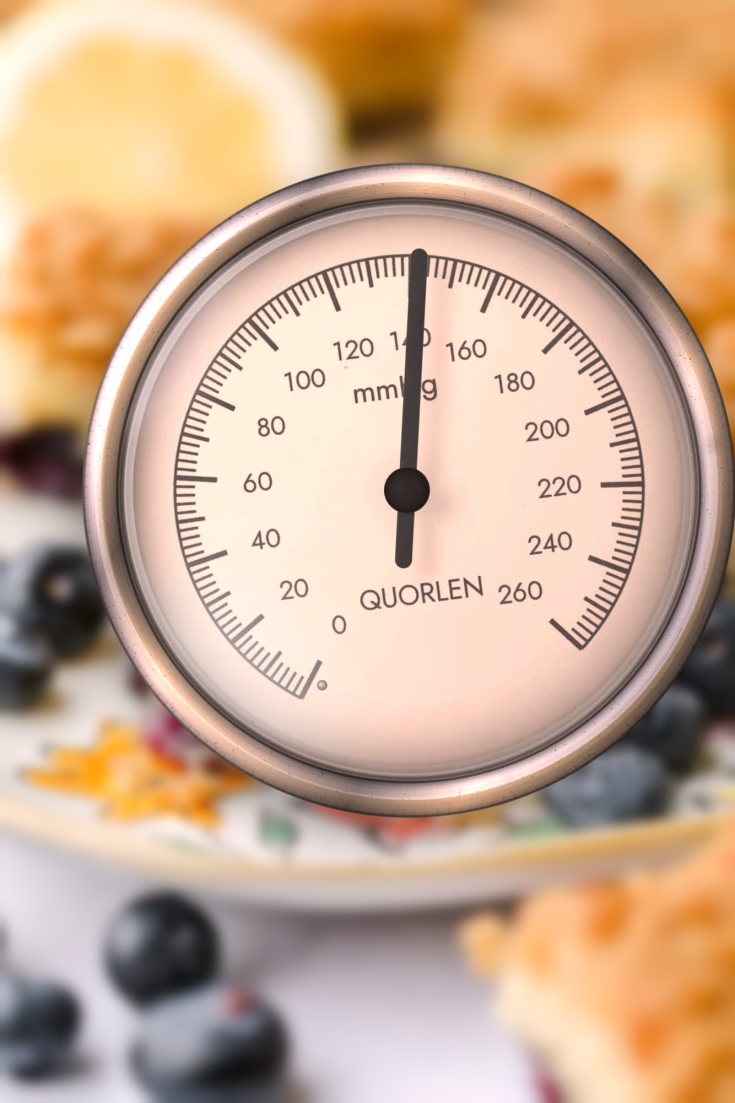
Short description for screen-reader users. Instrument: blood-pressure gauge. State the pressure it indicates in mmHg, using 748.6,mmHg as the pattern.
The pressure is 142,mmHg
